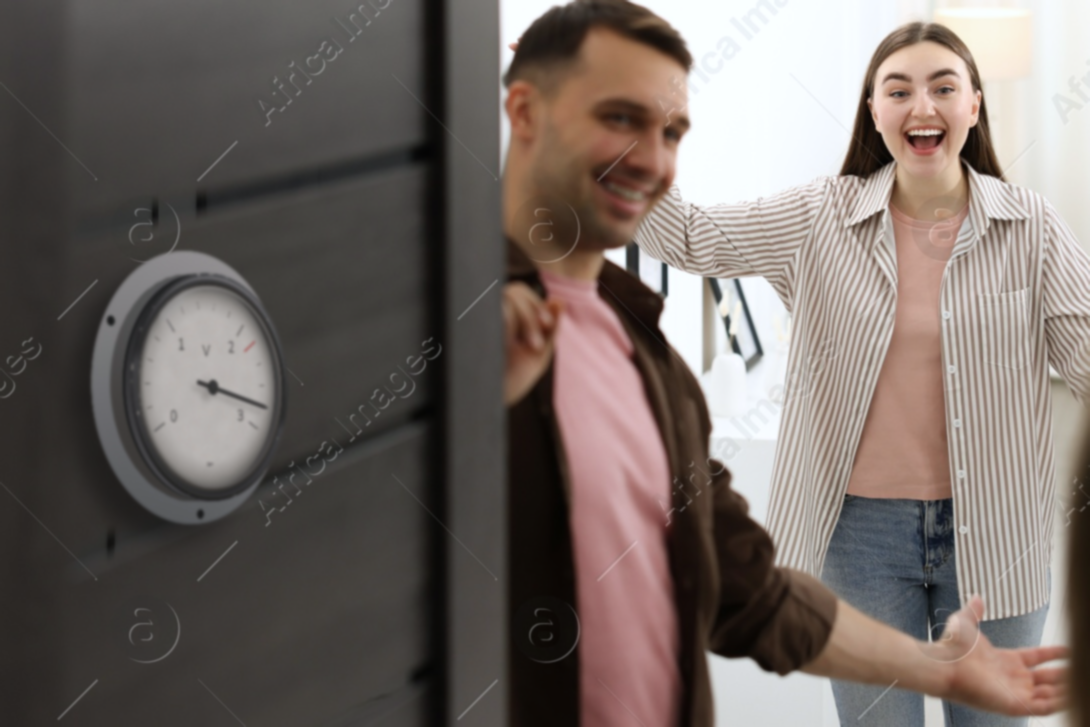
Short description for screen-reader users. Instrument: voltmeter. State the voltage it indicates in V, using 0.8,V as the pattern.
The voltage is 2.8,V
